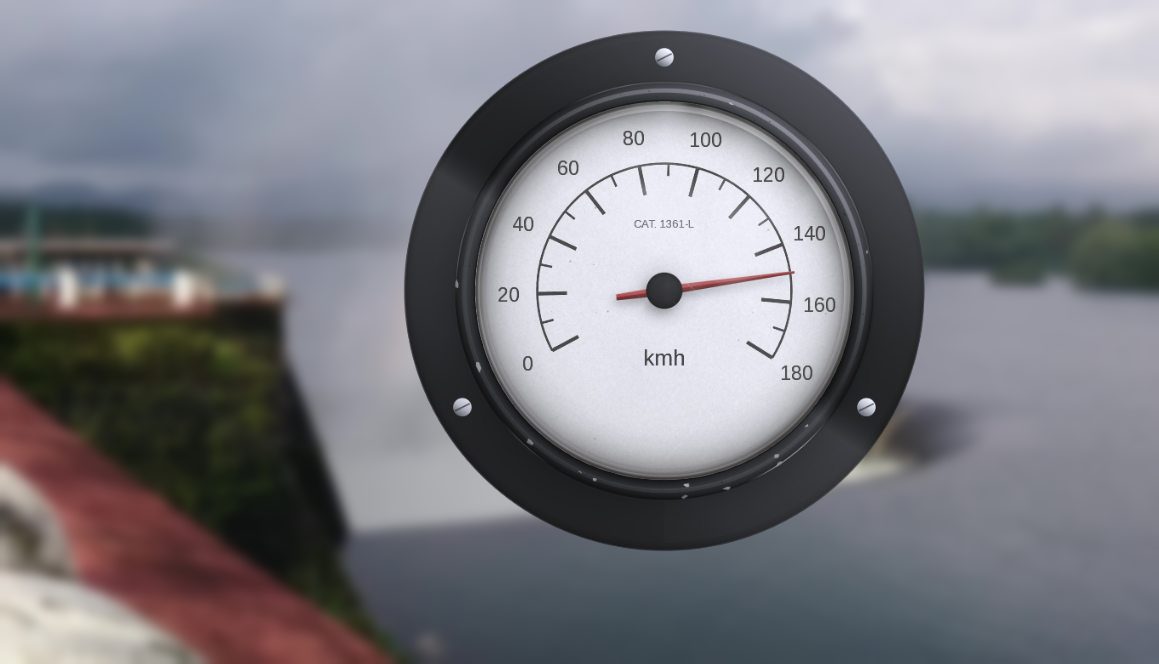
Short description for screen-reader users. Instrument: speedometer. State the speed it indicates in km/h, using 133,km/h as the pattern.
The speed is 150,km/h
